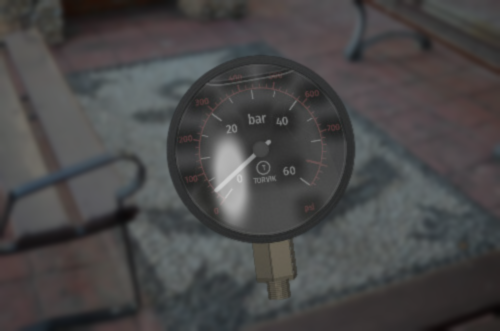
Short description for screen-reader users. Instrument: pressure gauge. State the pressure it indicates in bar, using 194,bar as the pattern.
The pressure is 2.5,bar
